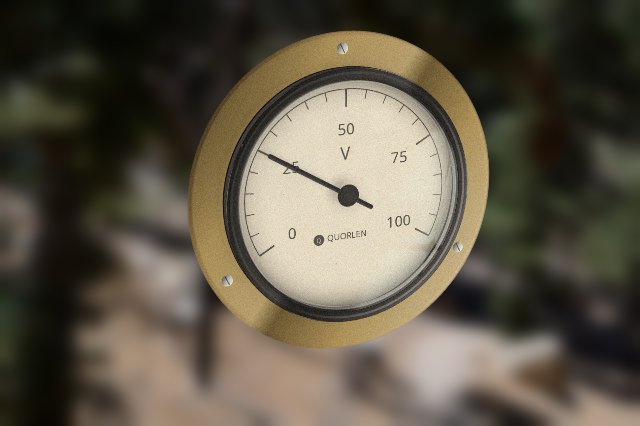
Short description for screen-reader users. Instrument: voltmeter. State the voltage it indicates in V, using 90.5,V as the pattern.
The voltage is 25,V
